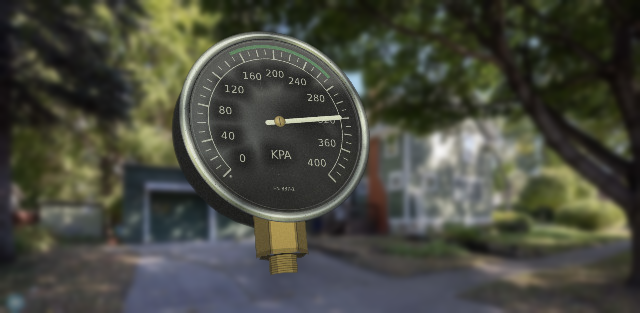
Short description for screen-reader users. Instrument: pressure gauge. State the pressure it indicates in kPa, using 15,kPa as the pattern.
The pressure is 320,kPa
